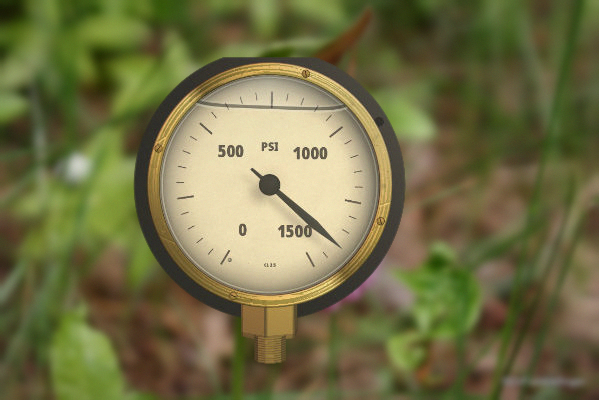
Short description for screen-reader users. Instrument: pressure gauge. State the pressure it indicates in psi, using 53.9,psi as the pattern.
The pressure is 1400,psi
